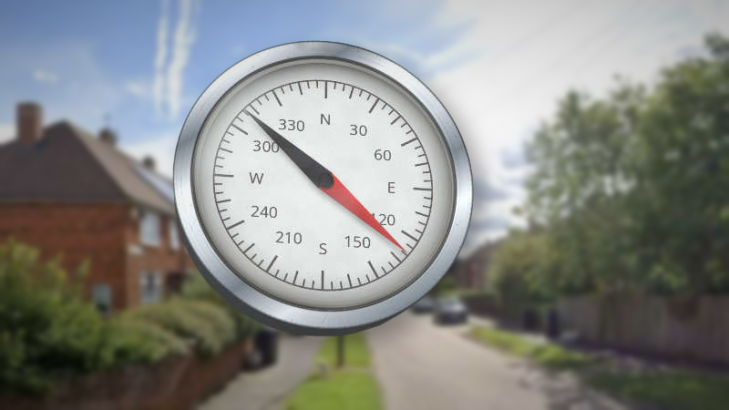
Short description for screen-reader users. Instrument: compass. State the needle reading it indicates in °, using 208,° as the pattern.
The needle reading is 130,°
